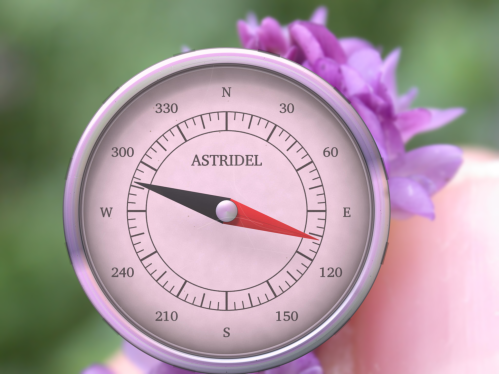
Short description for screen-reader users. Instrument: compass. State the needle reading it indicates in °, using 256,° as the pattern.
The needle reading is 107.5,°
